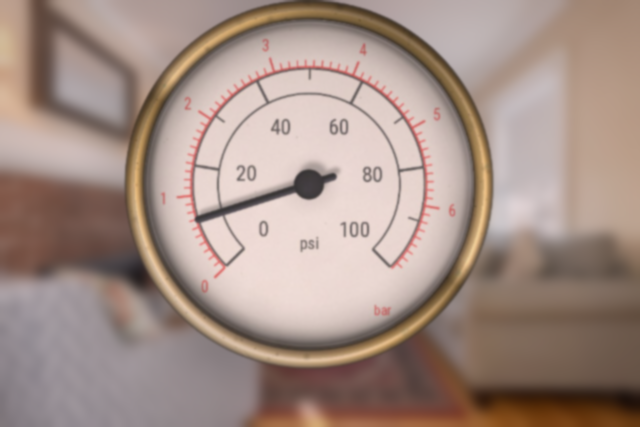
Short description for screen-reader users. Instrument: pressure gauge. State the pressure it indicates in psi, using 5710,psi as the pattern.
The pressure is 10,psi
